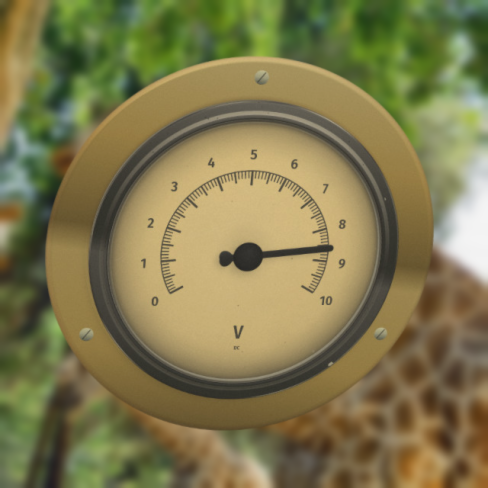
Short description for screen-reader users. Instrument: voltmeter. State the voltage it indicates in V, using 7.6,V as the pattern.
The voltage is 8.5,V
